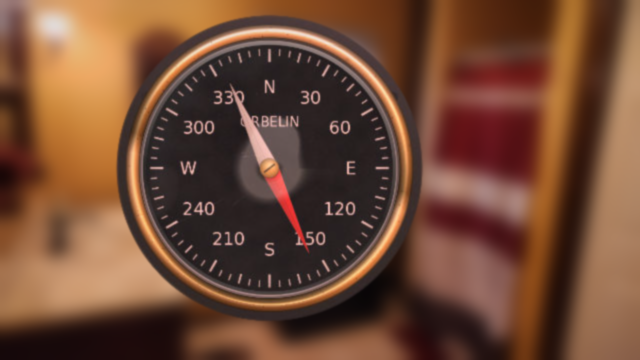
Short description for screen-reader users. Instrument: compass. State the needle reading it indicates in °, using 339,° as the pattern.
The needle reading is 155,°
